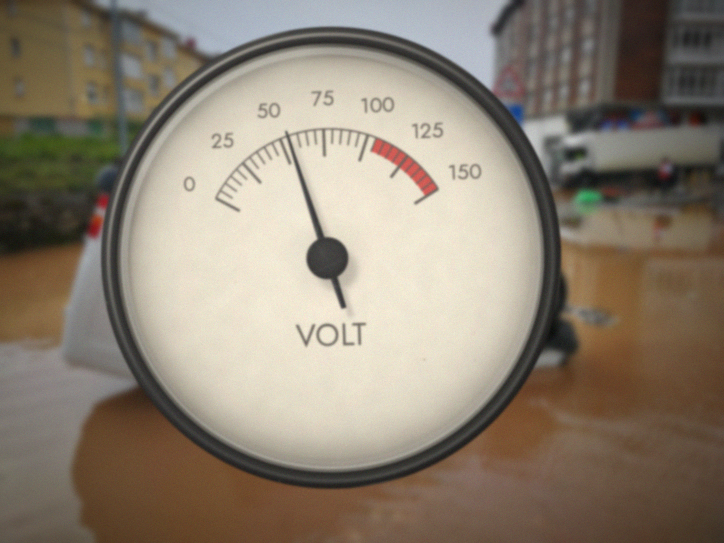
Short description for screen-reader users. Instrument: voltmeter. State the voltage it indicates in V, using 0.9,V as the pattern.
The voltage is 55,V
